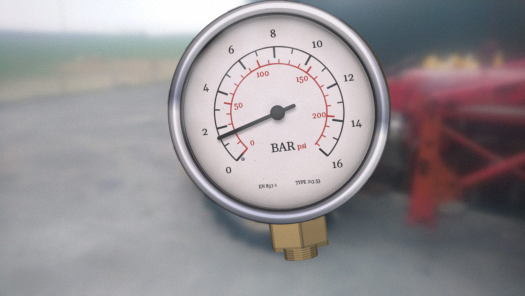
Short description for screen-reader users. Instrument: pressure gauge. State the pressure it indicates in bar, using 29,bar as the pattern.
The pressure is 1.5,bar
